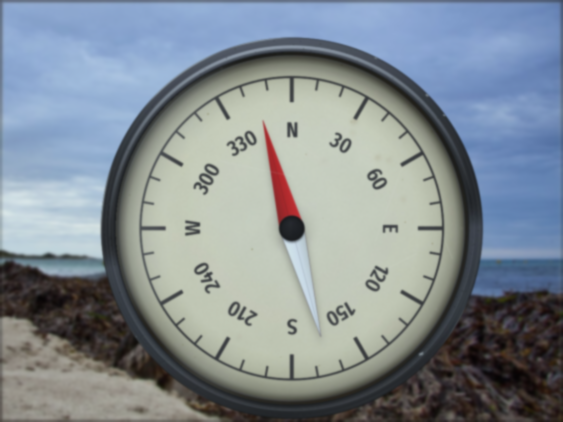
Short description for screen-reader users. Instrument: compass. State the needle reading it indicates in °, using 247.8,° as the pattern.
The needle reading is 345,°
